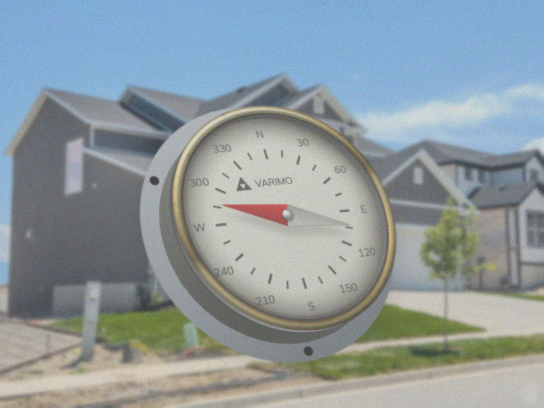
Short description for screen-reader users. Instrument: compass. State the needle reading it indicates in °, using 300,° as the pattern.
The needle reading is 285,°
